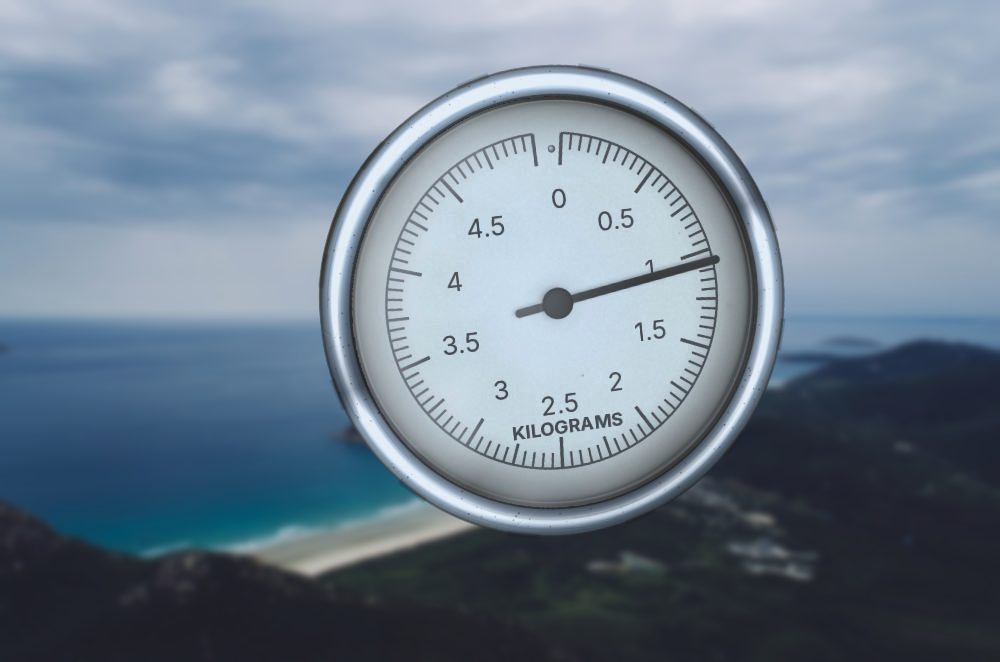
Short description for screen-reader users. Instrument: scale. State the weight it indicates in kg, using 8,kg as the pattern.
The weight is 1.05,kg
